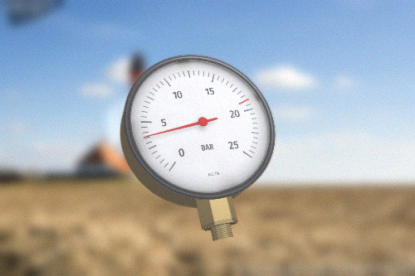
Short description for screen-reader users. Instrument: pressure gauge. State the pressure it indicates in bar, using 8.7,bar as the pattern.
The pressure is 3.5,bar
